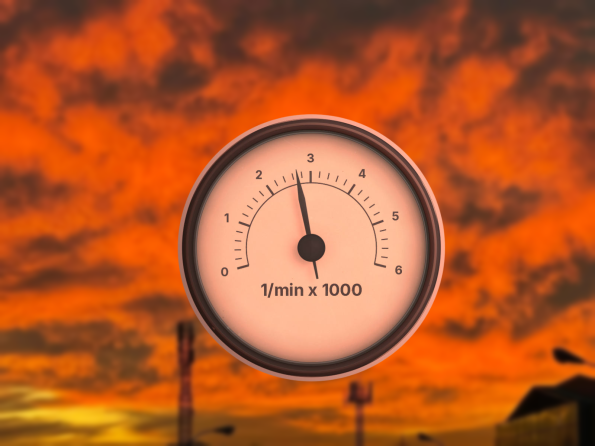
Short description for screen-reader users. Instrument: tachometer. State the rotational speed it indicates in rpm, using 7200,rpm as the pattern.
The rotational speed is 2700,rpm
